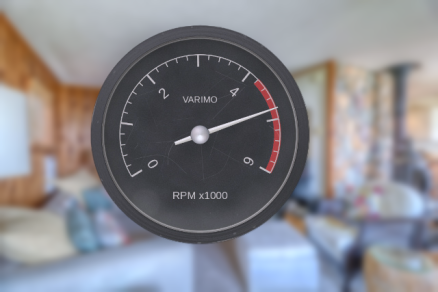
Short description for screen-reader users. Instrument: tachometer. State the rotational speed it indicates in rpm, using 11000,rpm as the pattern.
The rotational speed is 4800,rpm
